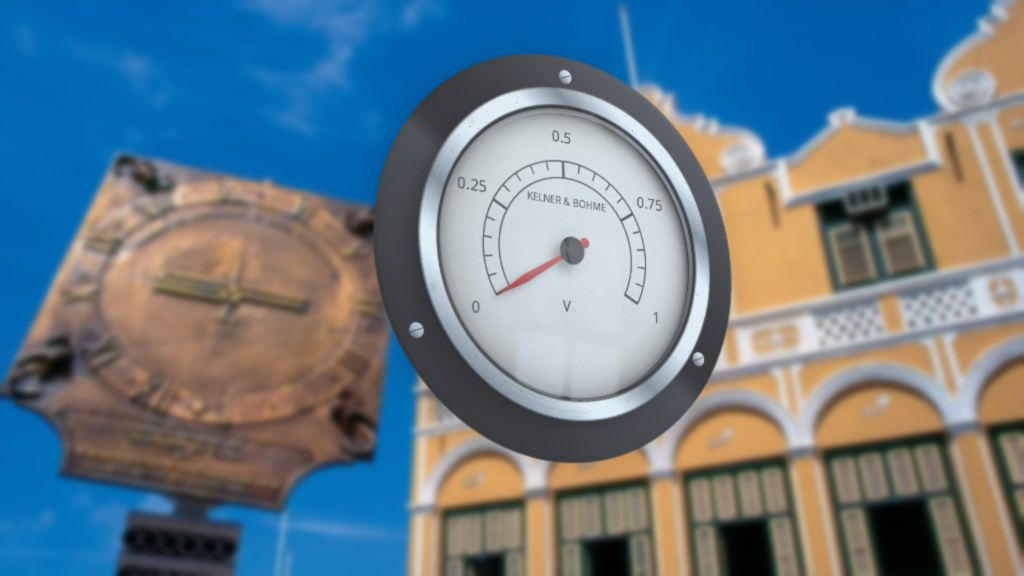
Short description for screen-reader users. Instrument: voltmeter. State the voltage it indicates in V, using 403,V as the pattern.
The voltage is 0,V
